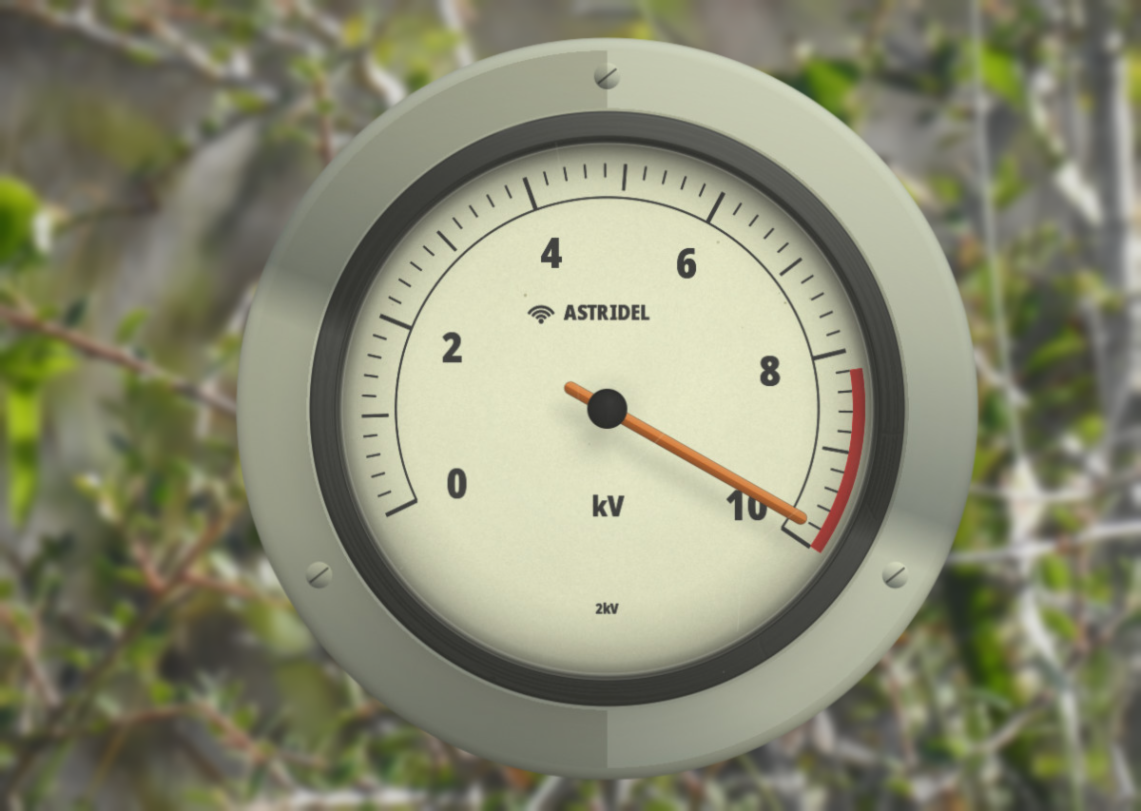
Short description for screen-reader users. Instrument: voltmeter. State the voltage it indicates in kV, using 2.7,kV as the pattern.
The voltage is 9.8,kV
